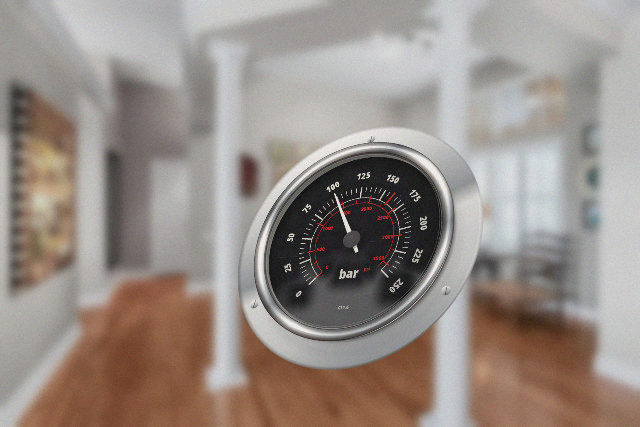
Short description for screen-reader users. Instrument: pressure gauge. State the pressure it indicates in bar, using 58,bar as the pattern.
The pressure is 100,bar
